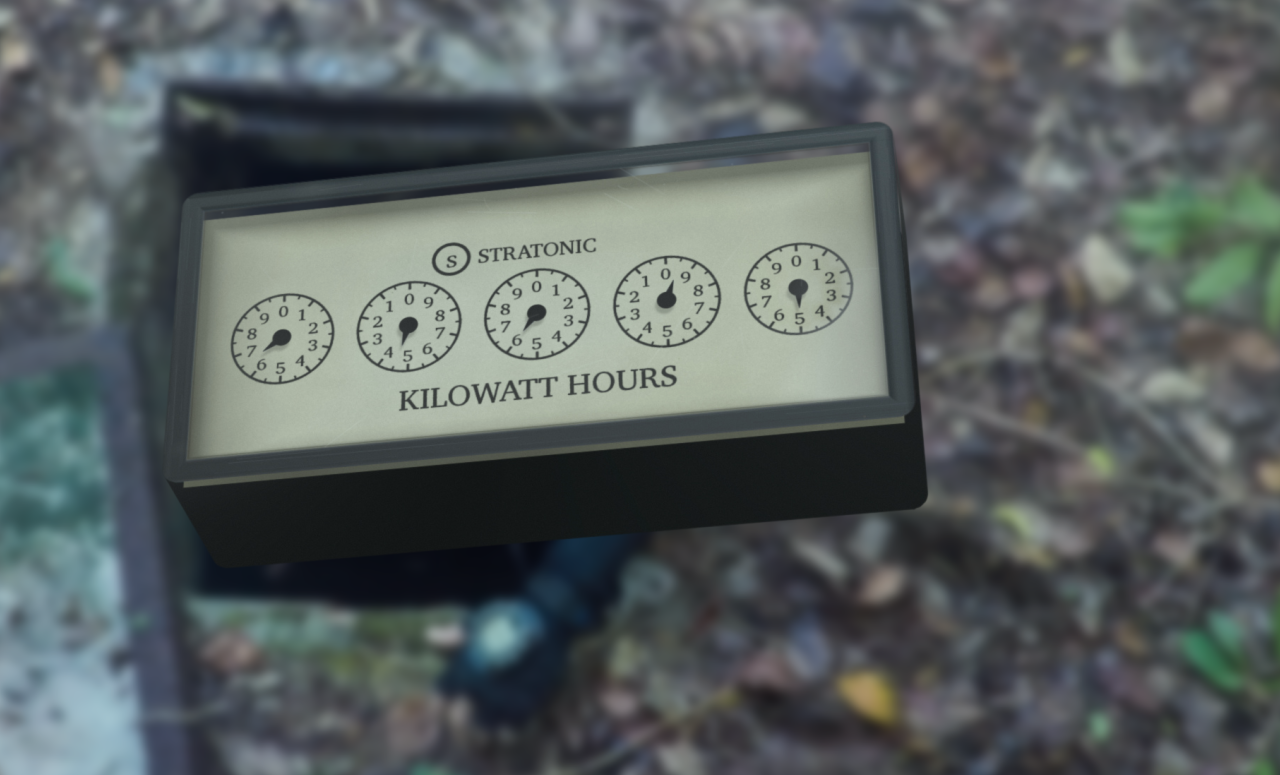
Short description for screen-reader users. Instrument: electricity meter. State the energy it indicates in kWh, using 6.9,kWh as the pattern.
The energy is 64595,kWh
